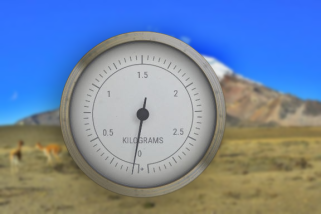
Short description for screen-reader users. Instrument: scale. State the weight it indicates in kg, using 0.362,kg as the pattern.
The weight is 0.05,kg
